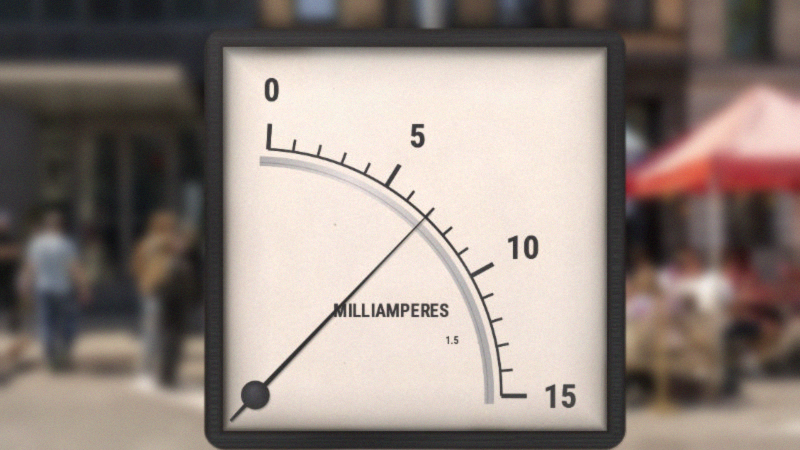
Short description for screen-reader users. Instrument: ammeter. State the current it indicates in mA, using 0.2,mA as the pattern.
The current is 7,mA
